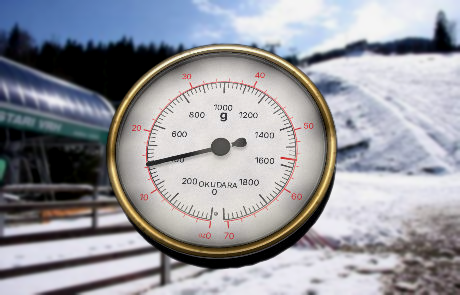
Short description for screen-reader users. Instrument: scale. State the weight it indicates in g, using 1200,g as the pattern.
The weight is 400,g
